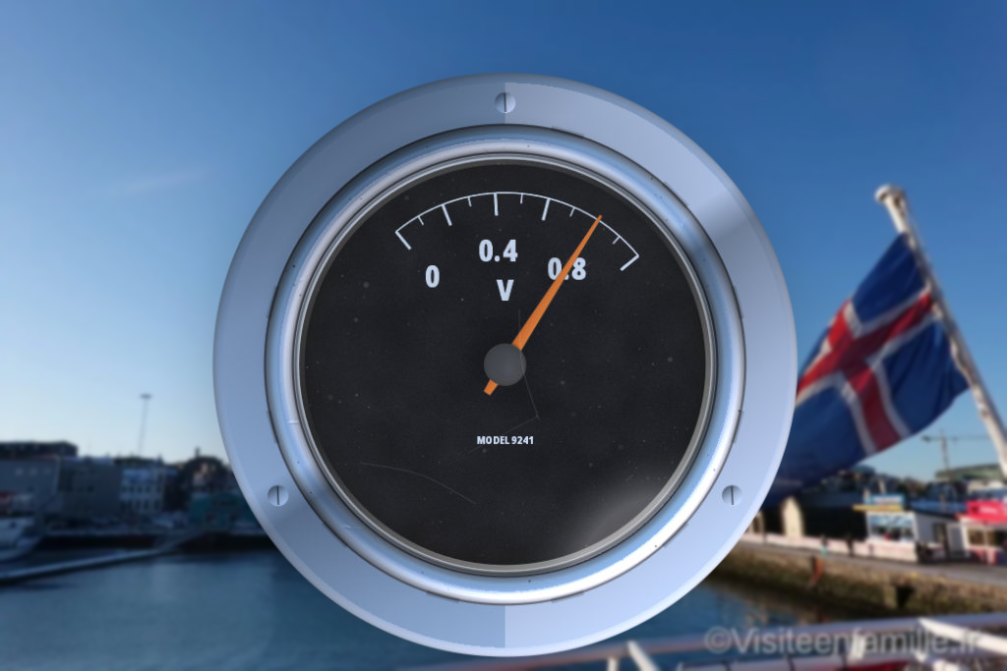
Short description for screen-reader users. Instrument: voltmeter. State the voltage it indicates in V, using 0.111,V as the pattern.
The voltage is 0.8,V
